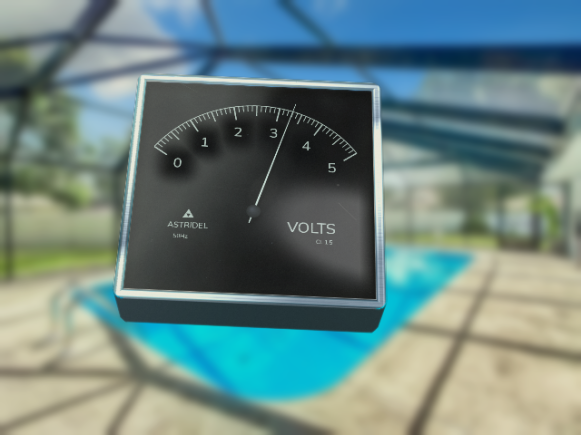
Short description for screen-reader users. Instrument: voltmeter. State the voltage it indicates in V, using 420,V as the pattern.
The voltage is 3.3,V
